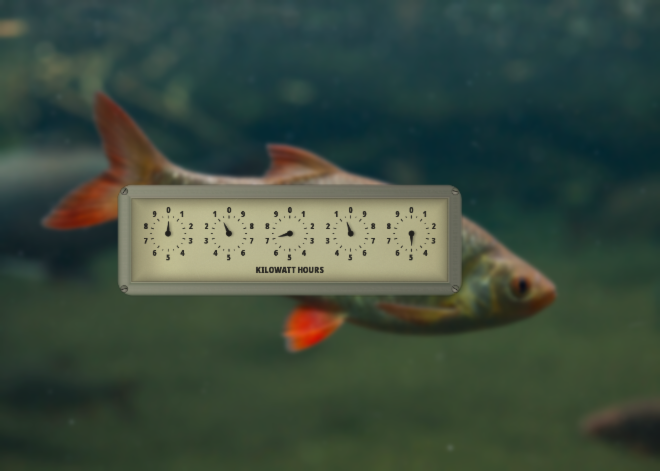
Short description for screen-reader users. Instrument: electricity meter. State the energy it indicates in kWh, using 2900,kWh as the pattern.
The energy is 705,kWh
